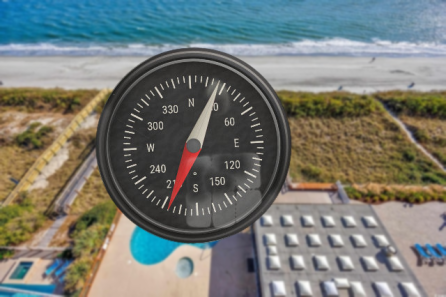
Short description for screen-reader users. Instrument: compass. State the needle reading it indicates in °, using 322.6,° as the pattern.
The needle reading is 205,°
